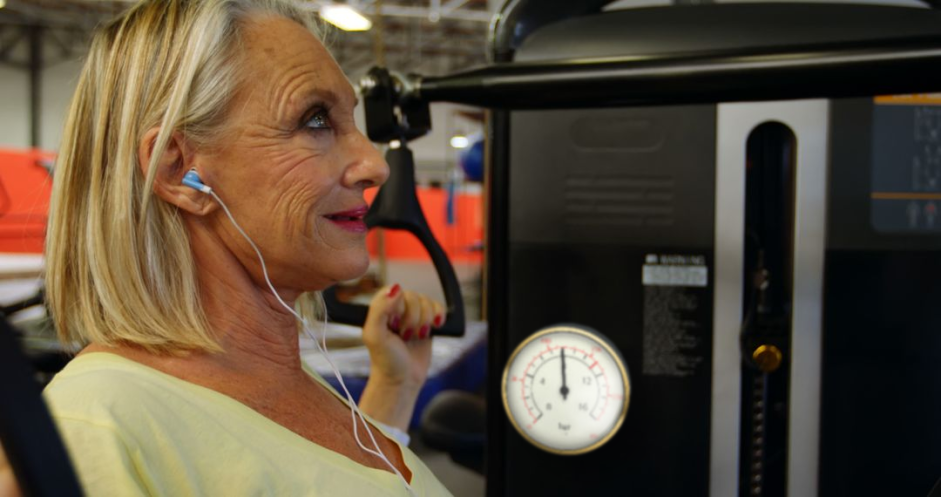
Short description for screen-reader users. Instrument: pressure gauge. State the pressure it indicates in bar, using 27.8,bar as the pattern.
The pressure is 8,bar
